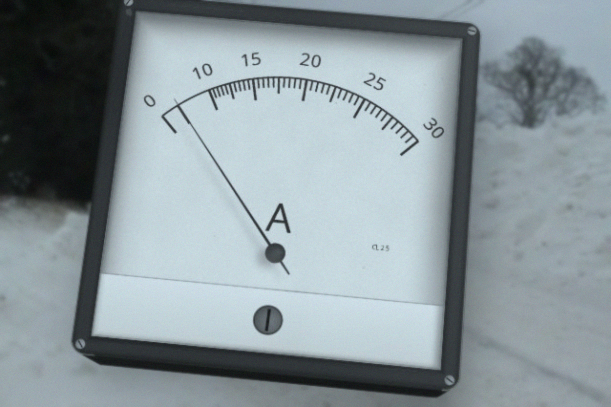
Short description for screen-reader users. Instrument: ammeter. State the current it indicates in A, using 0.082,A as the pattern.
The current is 5,A
